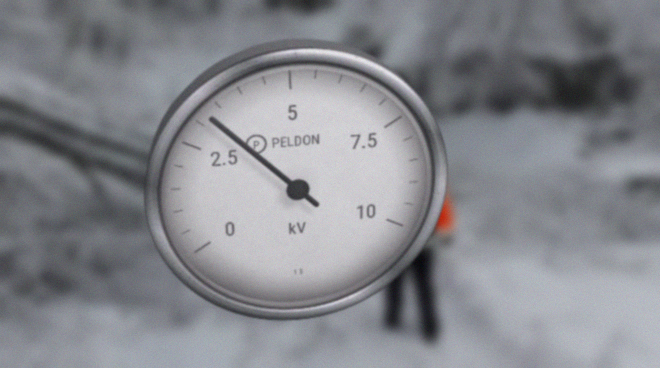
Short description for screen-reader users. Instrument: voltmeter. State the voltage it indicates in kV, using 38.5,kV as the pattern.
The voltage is 3.25,kV
